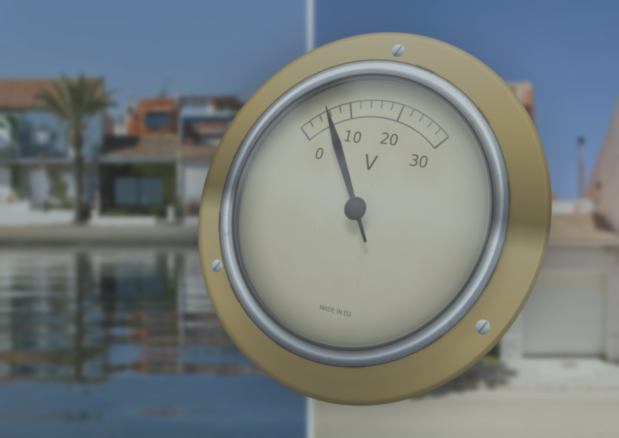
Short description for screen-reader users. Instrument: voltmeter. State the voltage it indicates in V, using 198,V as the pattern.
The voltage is 6,V
